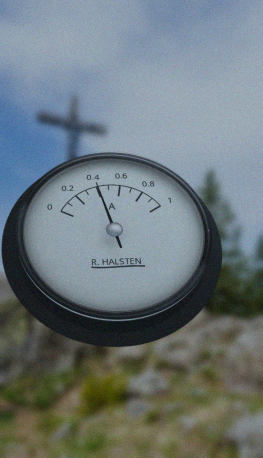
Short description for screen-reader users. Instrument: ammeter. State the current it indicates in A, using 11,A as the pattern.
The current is 0.4,A
